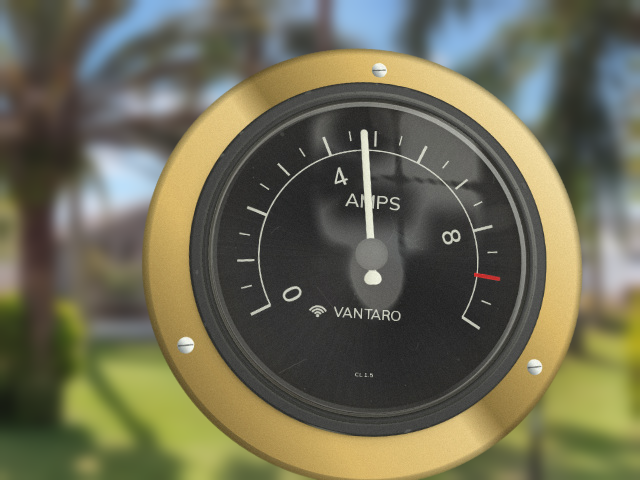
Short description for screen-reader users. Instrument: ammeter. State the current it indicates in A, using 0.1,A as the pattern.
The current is 4.75,A
